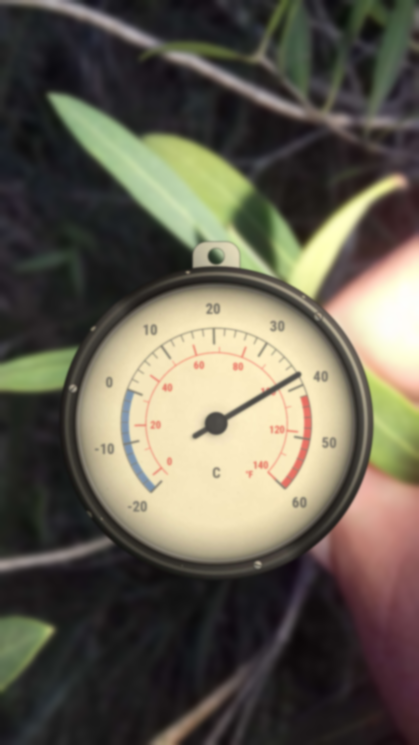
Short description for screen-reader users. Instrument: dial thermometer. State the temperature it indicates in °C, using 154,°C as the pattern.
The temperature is 38,°C
